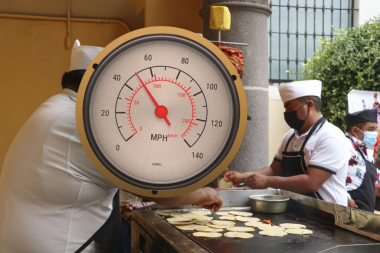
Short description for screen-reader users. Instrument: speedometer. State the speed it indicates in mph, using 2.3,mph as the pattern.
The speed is 50,mph
